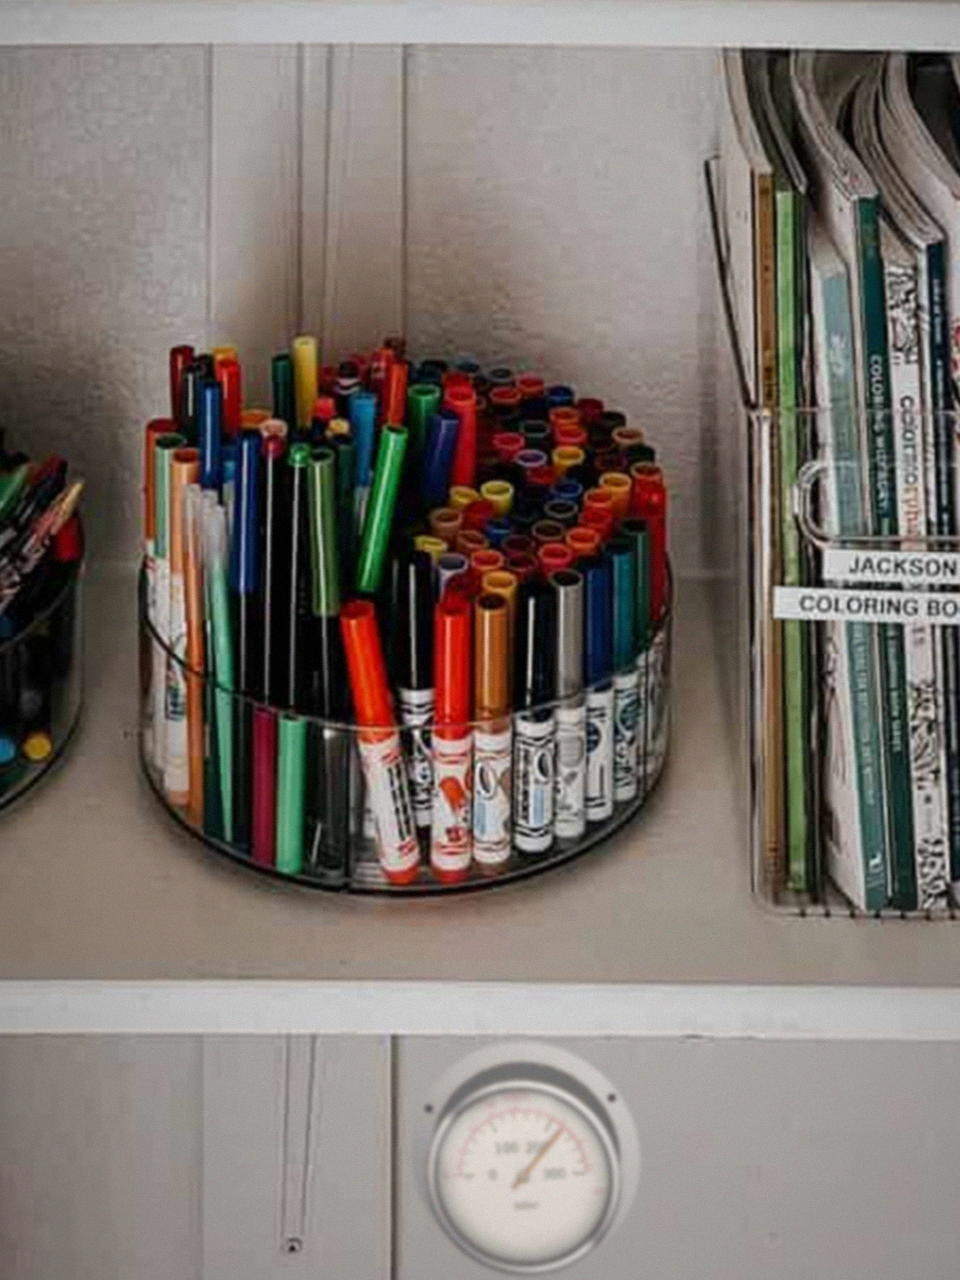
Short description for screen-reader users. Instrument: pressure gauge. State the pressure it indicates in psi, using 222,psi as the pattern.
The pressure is 220,psi
